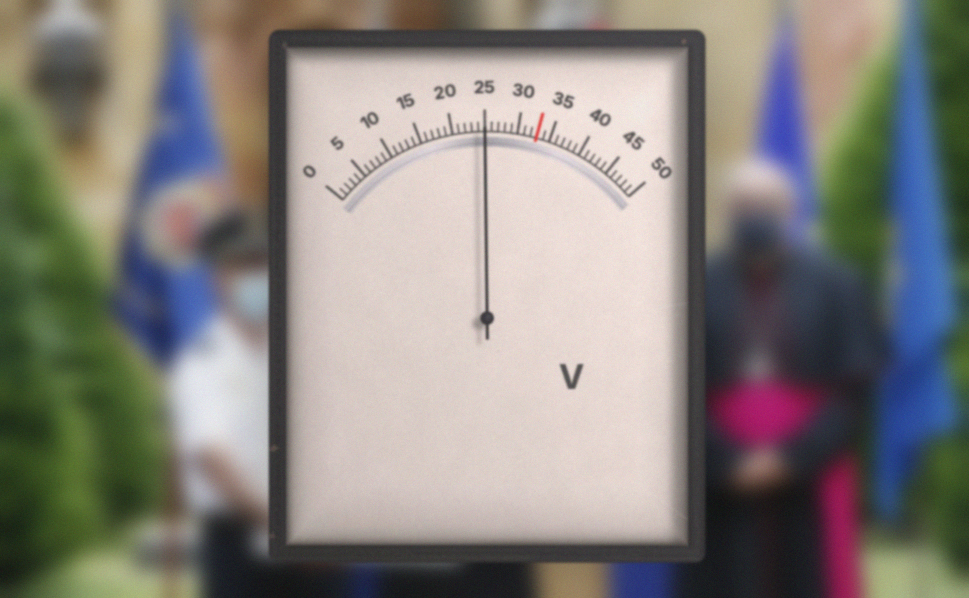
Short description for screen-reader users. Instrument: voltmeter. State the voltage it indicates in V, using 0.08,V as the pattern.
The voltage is 25,V
